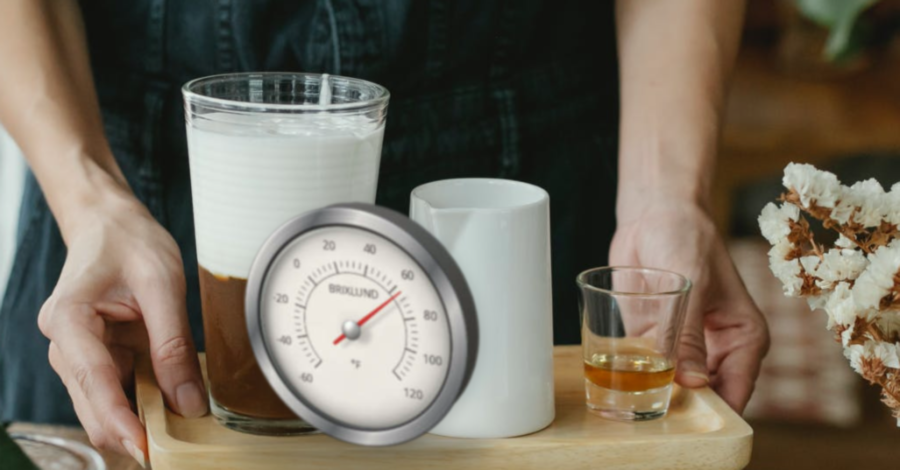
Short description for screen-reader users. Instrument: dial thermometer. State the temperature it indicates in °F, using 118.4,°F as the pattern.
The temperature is 64,°F
